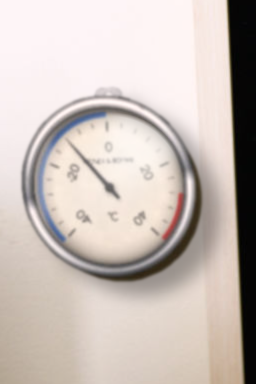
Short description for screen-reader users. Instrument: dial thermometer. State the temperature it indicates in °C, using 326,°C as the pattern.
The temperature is -12,°C
